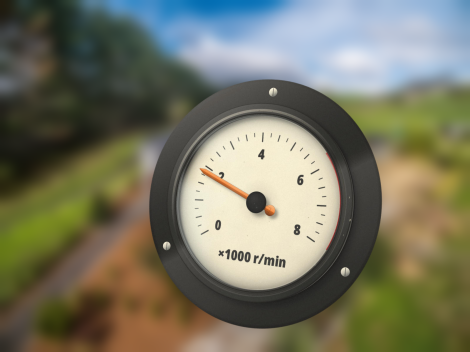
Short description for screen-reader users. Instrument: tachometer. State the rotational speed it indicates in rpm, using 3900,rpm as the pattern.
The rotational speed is 1875,rpm
